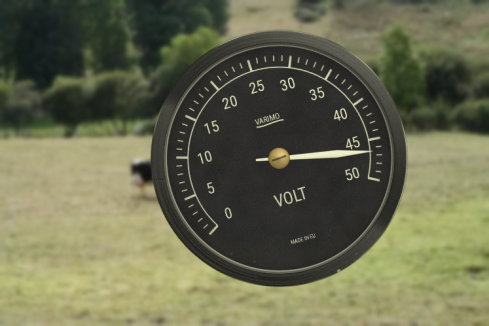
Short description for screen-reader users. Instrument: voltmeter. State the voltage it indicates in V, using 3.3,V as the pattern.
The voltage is 46.5,V
